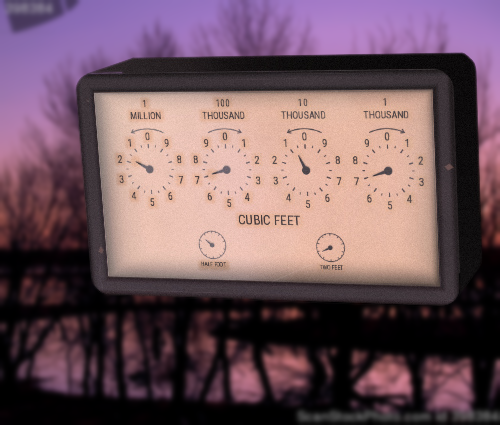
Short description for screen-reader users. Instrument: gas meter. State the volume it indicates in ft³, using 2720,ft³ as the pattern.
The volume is 170700,ft³
